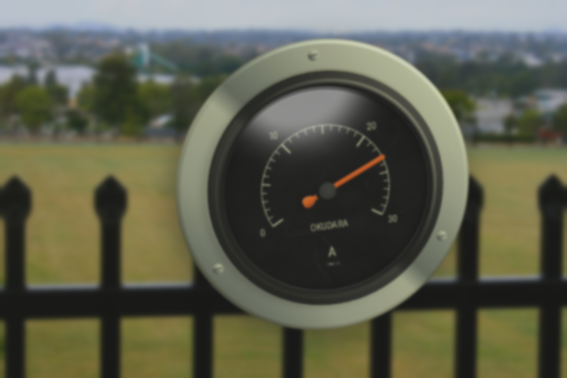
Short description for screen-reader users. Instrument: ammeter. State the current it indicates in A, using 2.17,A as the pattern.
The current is 23,A
